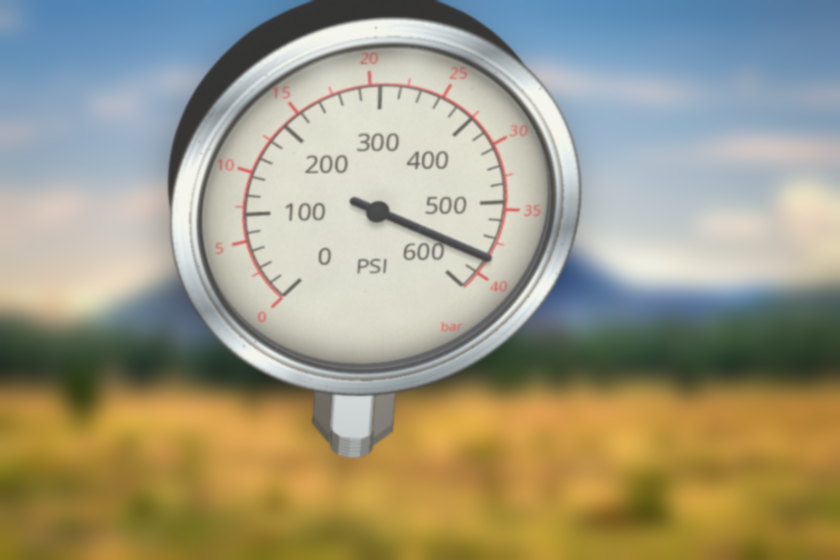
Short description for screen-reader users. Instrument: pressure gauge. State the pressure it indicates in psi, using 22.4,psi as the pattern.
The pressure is 560,psi
